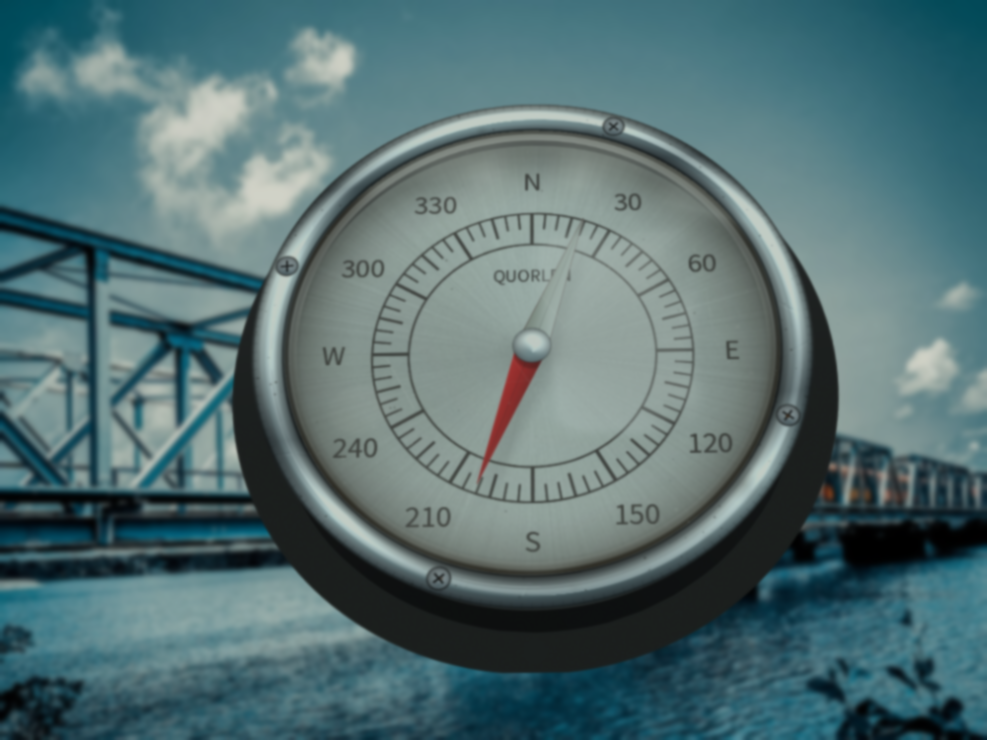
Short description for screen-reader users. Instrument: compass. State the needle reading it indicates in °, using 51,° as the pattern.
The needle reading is 200,°
